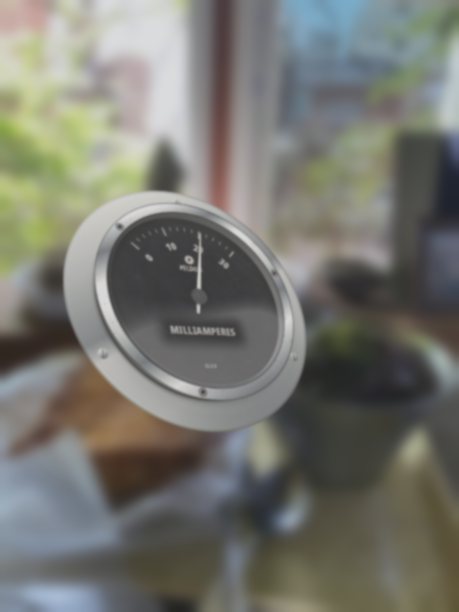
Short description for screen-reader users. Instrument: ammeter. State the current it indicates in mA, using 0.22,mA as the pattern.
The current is 20,mA
